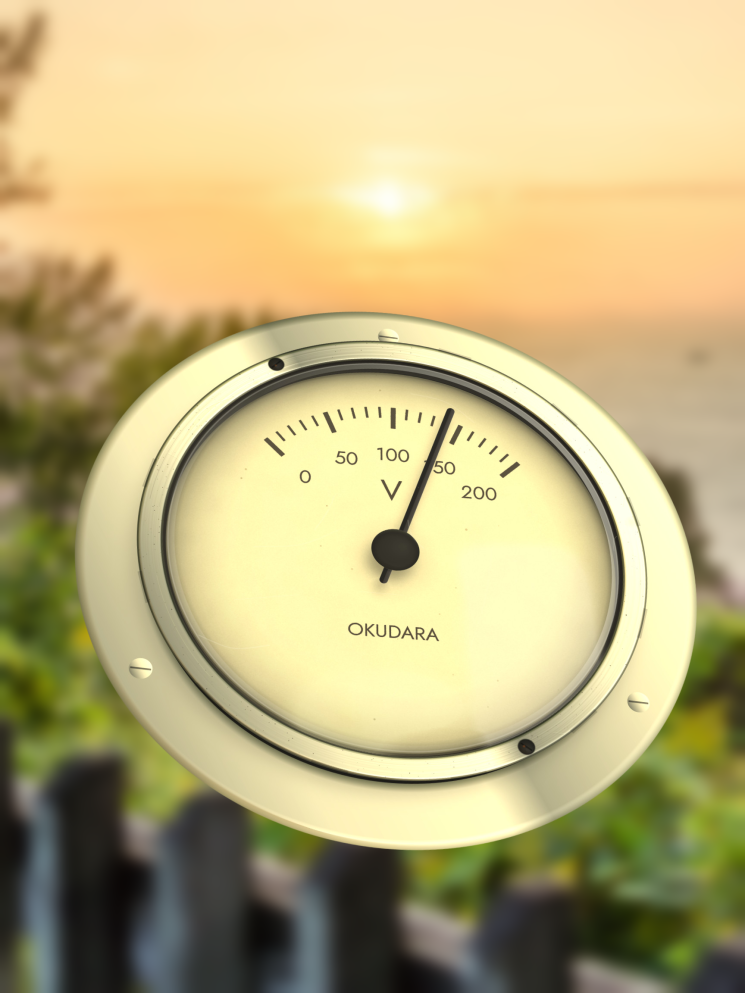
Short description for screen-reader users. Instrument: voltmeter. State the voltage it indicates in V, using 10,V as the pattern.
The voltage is 140,V
